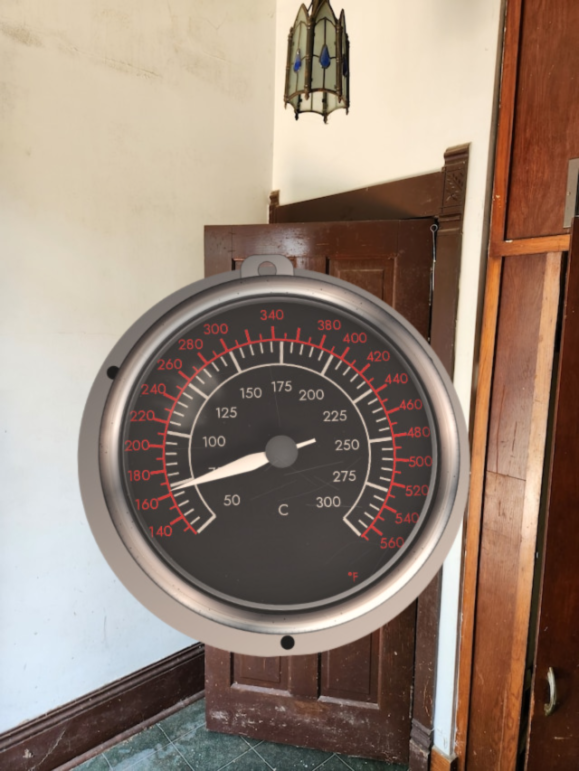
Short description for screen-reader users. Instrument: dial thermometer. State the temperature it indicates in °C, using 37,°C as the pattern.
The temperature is 72.5,°C
